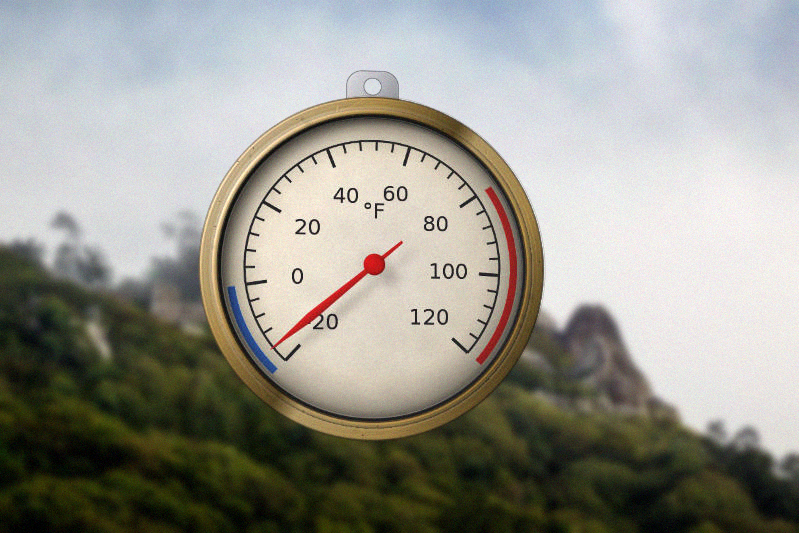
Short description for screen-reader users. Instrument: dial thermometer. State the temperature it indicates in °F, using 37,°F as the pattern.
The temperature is -16,°F
